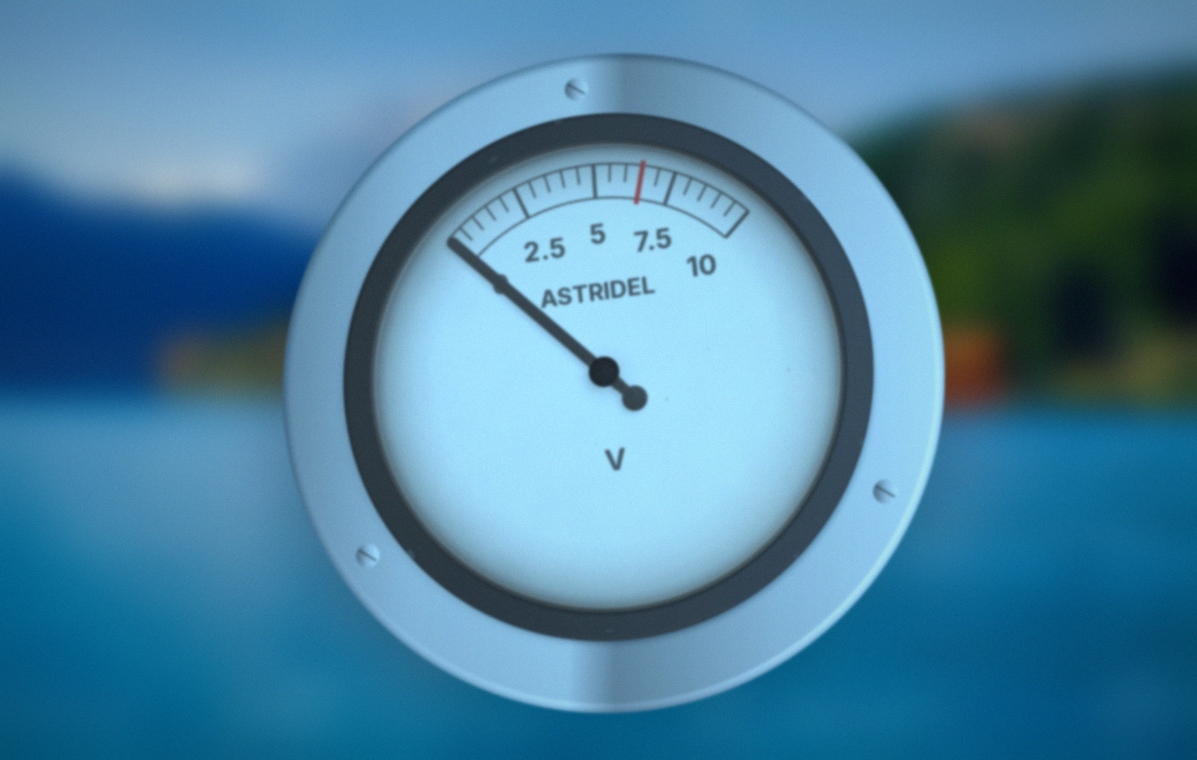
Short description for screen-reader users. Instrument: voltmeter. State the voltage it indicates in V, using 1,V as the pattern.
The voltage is 0,V
